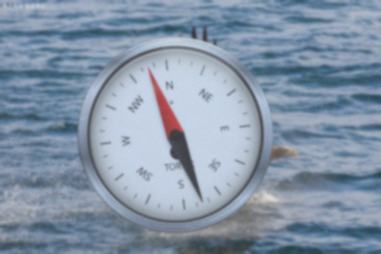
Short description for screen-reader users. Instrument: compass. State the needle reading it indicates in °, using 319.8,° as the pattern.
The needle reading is 345,°
